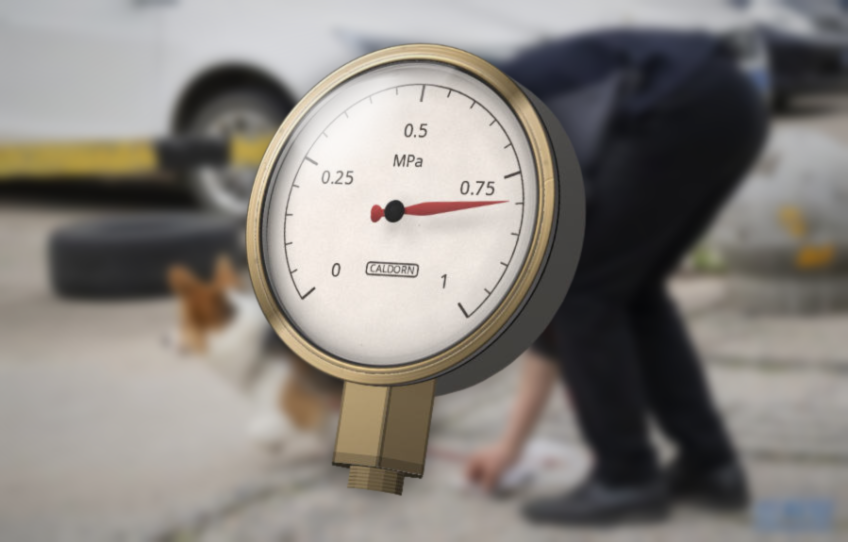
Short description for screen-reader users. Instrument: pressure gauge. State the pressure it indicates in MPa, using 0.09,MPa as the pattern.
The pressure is 0.8,MPa
